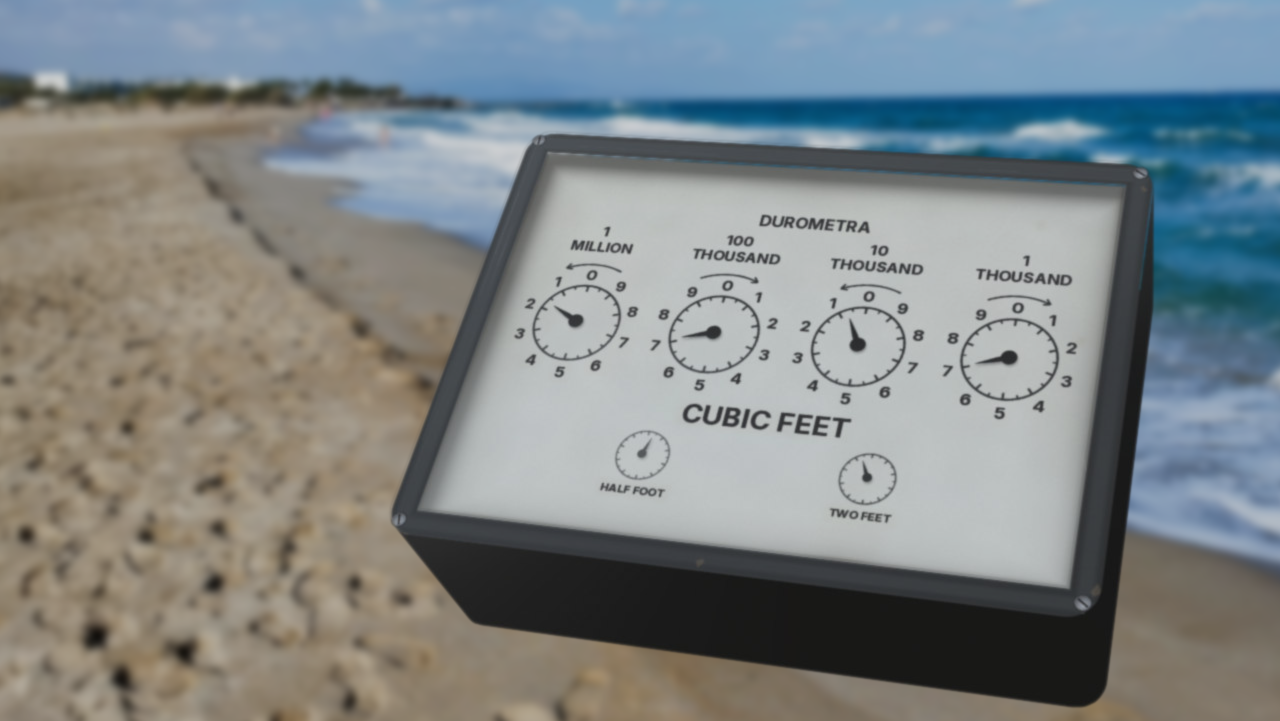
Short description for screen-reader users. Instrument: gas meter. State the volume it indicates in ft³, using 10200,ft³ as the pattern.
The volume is 170700,ft³
